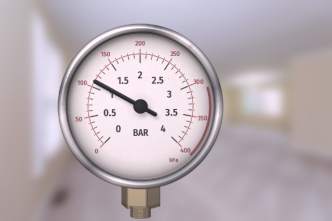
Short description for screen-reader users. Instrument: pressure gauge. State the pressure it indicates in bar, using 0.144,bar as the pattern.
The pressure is 1.1,bar
